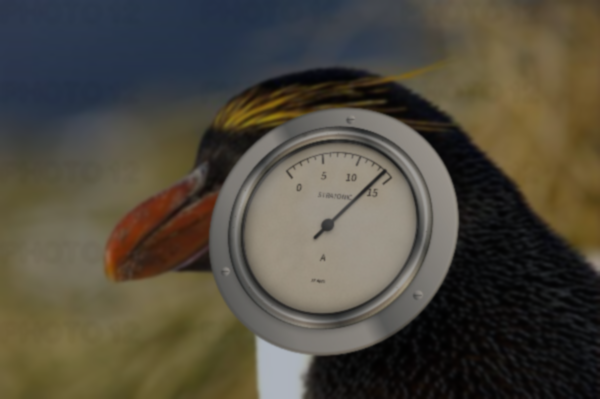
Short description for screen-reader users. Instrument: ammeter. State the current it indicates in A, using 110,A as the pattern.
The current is 14,A
